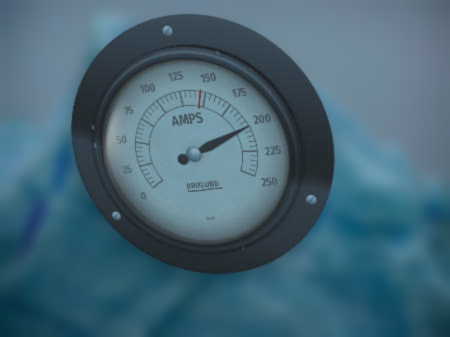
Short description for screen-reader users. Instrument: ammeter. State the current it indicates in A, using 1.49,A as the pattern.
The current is 200,A
